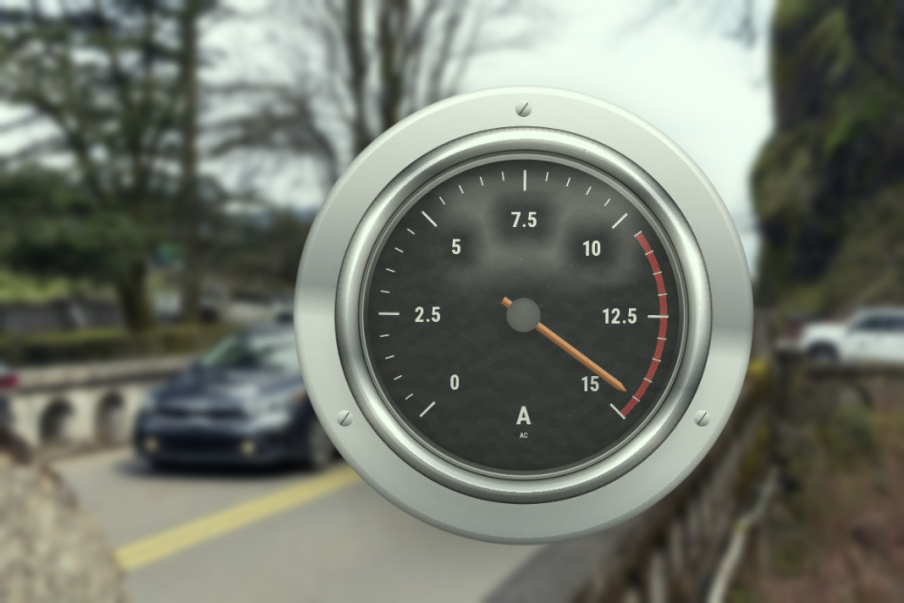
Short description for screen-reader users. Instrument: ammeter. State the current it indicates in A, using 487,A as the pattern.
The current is 14.5,A
